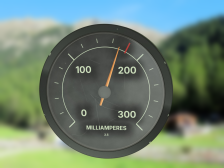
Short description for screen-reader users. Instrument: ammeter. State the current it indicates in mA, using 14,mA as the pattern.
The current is 170,mA
